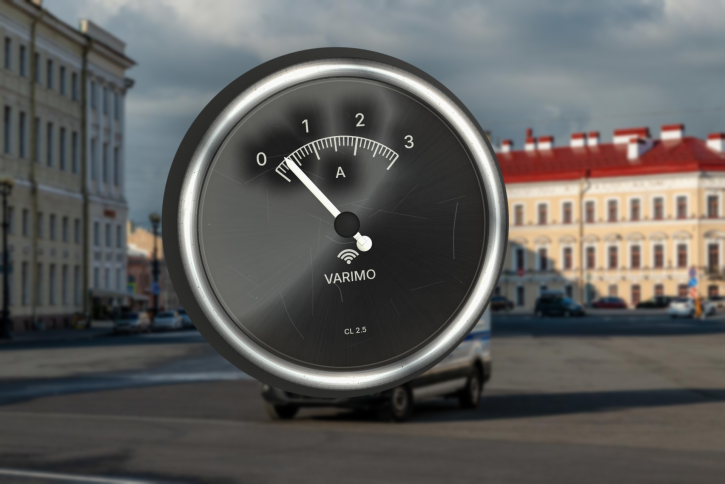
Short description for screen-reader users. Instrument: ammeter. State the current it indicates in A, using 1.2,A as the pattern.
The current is 0.3,A
